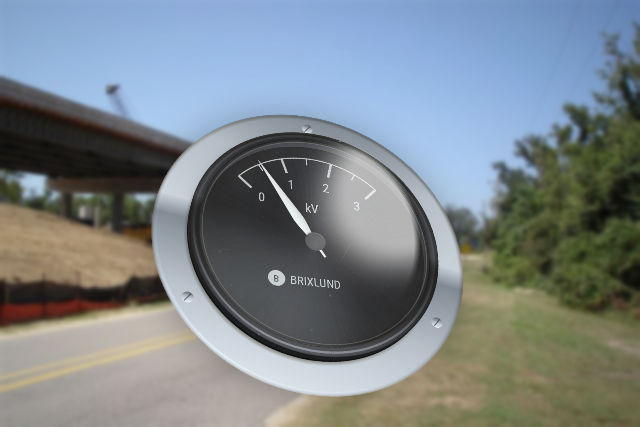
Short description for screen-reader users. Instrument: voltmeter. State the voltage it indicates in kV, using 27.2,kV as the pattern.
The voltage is 0.5,kV
